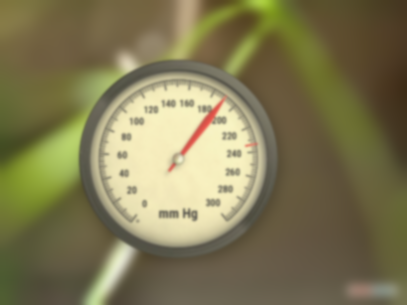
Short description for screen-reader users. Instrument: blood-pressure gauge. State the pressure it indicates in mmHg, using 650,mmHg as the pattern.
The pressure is 190,mmHg
